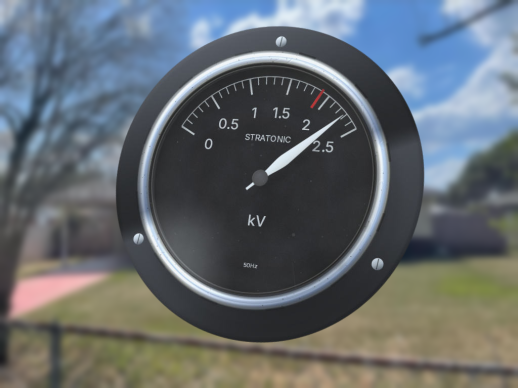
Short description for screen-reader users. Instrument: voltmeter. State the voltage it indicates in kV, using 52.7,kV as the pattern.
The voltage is 2.3,kV
